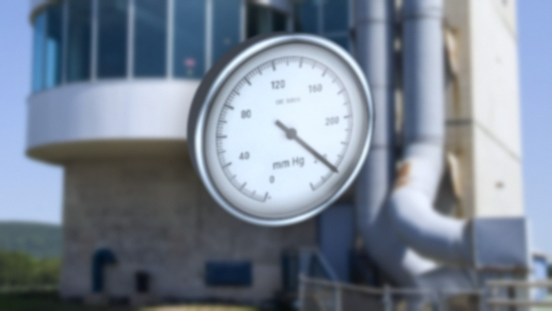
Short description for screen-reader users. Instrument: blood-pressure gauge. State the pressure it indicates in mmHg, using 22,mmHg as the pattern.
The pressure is 240,mmHg
